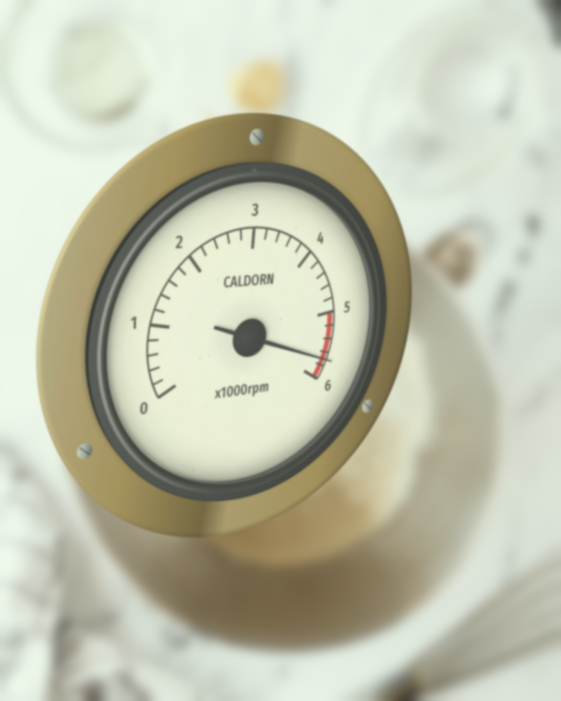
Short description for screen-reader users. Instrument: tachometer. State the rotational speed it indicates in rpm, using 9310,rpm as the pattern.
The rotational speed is 5700,rpm
